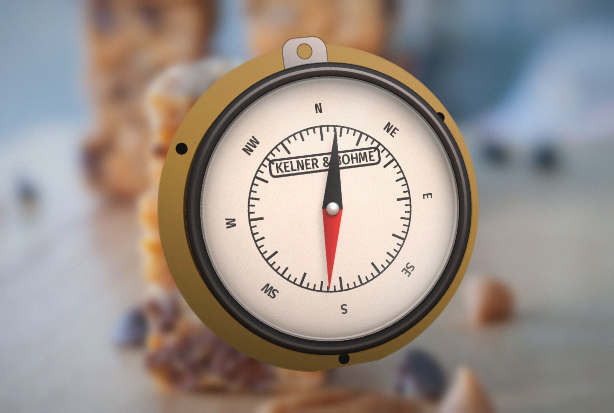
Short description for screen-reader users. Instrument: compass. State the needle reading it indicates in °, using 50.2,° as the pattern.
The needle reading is 190,°
